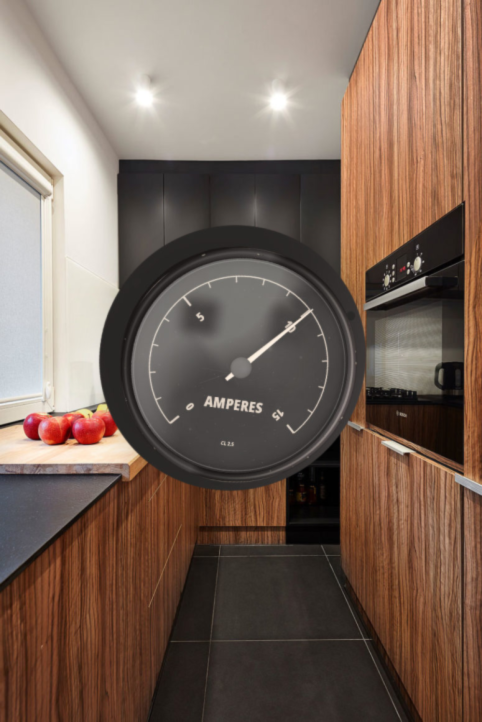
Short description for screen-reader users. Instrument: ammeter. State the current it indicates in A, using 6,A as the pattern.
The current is 10,A
